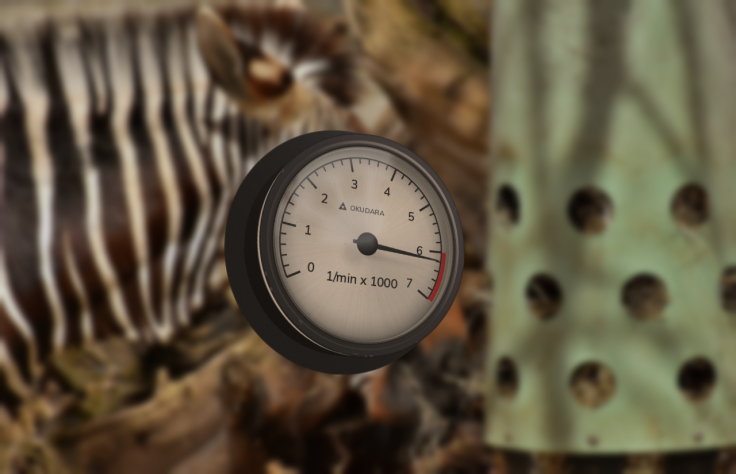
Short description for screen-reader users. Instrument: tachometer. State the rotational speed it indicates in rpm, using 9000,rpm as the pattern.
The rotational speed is 6200,rpm
